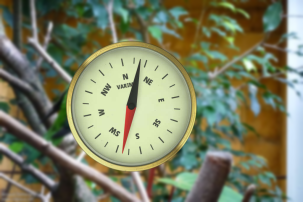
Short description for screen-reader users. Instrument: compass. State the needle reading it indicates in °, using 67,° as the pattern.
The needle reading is 202.5,°
